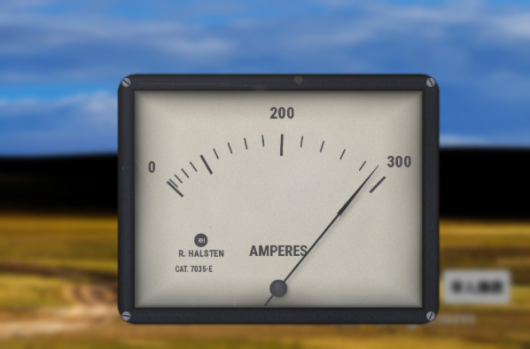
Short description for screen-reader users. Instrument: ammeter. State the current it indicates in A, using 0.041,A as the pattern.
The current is 290,A
